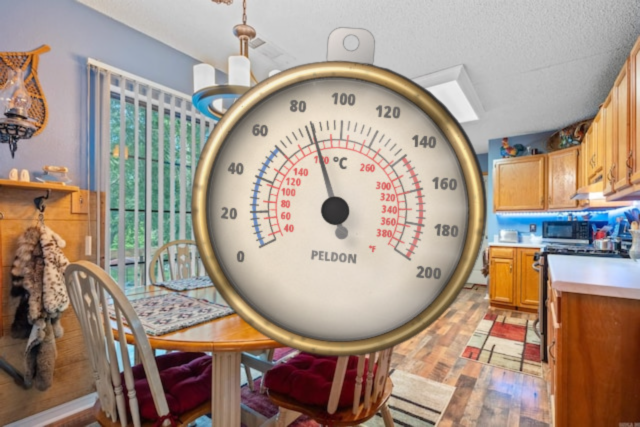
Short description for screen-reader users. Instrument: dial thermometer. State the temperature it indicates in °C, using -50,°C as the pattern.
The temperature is 84,°C
